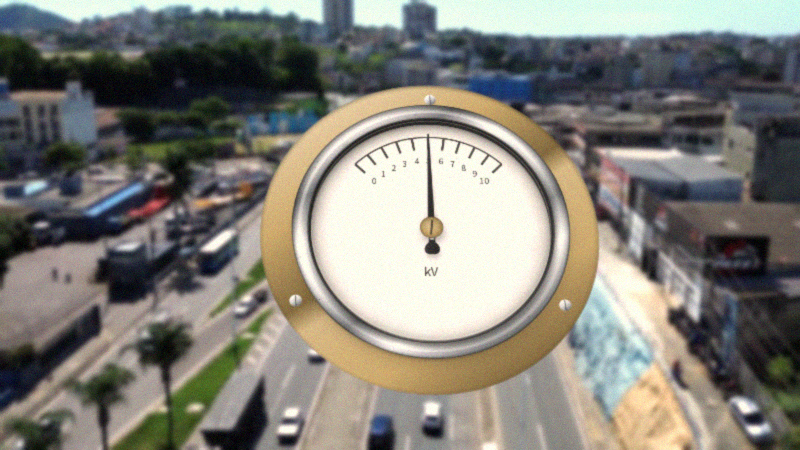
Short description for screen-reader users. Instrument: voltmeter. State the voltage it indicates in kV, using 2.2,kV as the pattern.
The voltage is 5,kV
